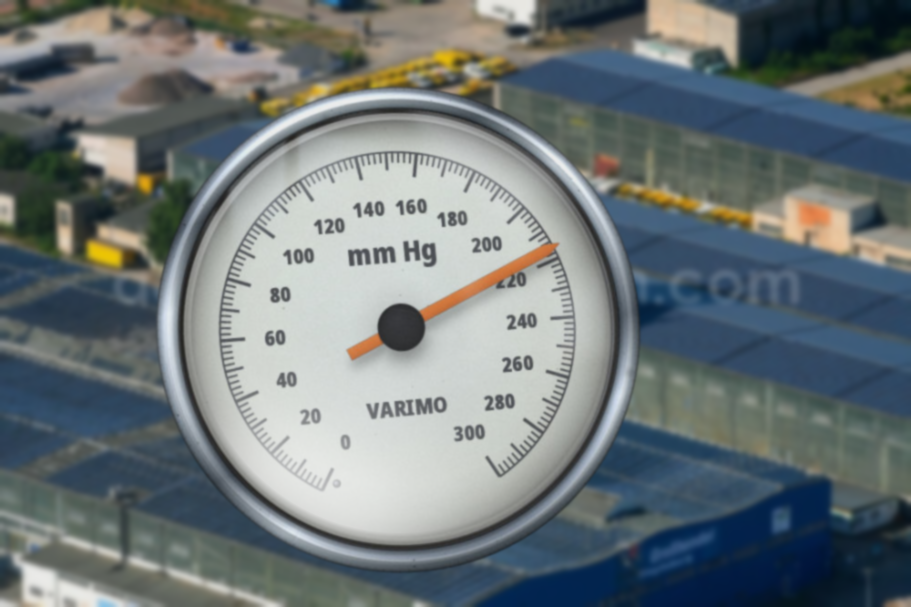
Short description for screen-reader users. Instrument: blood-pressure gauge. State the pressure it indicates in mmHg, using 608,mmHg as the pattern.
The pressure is 216,mmHg
